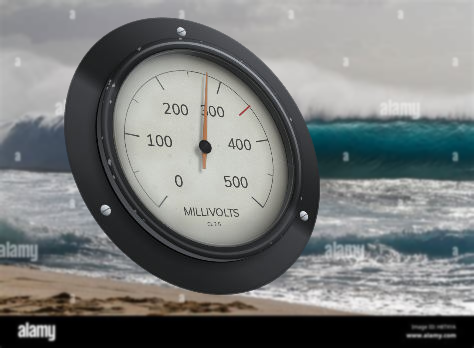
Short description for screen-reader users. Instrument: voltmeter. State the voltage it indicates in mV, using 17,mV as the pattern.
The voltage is 275,mV
